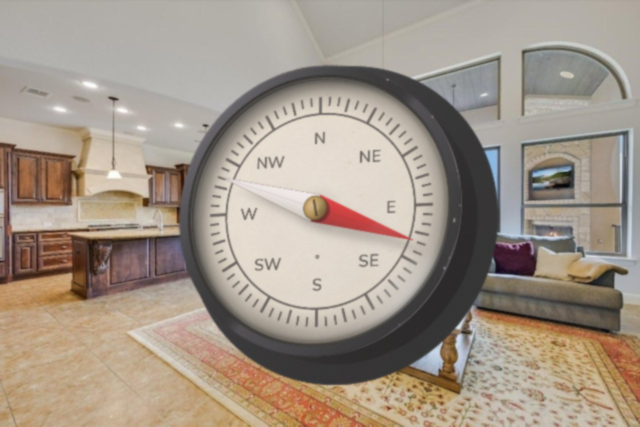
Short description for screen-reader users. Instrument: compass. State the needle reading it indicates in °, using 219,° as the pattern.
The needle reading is 110,°
